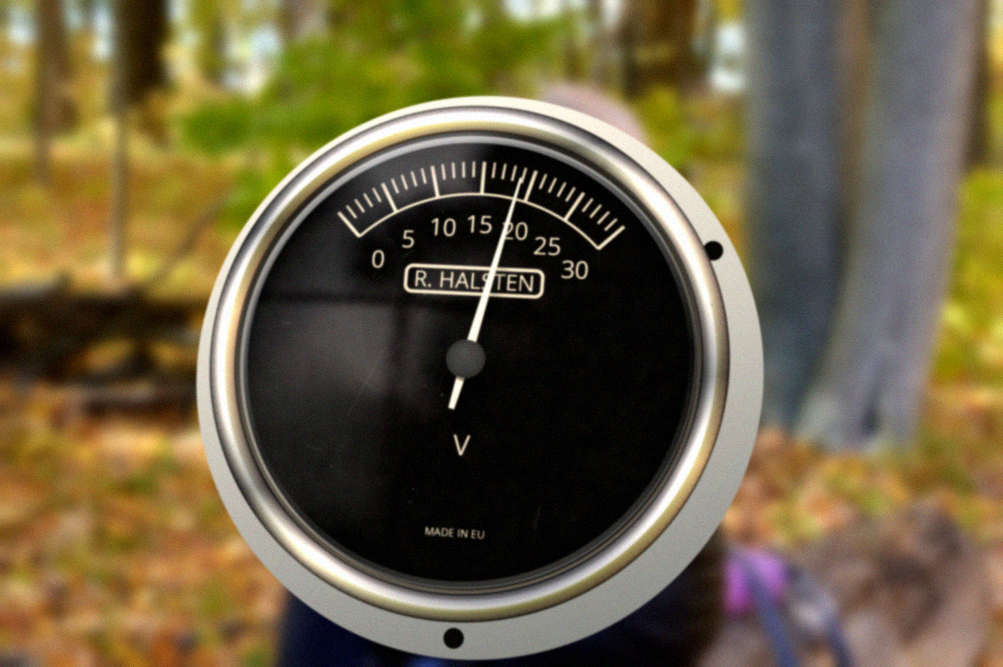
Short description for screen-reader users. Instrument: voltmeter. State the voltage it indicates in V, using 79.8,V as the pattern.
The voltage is 19,V
